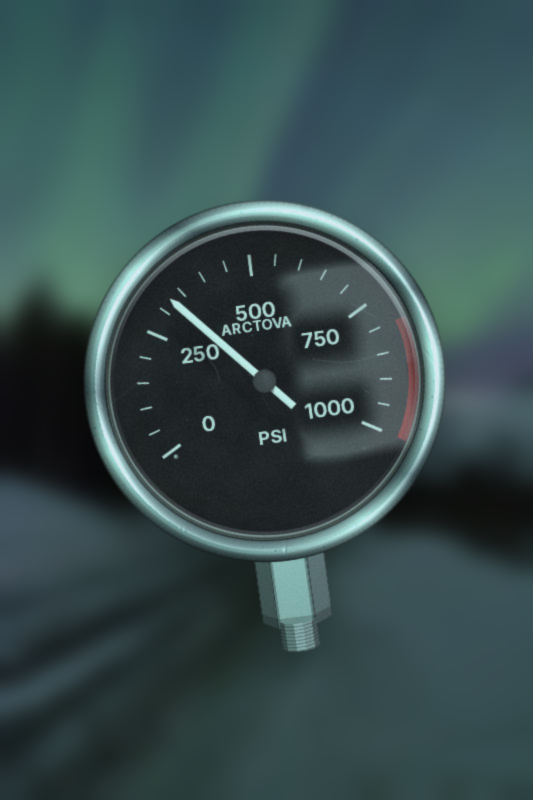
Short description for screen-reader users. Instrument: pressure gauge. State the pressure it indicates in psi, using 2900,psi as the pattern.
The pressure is 325,psi
